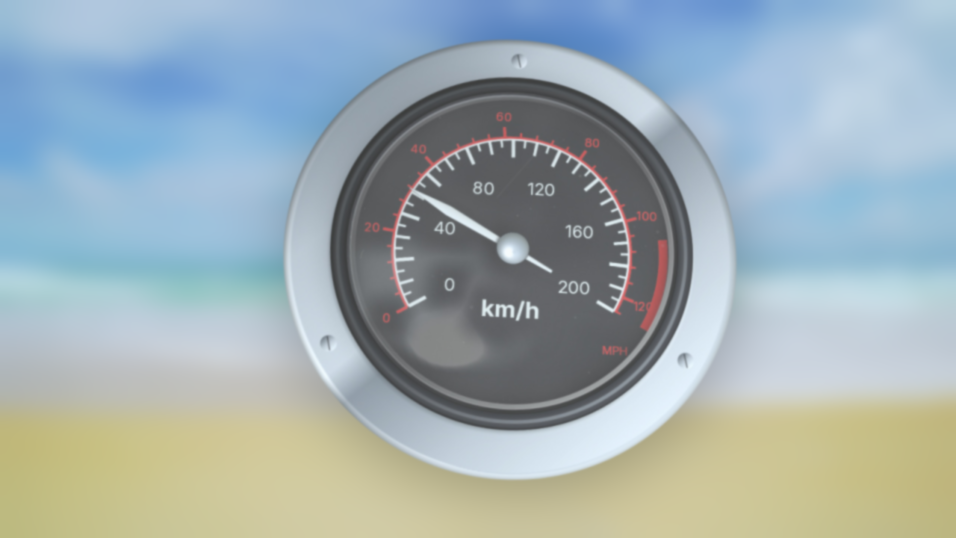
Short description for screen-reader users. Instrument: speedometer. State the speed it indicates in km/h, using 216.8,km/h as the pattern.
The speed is 50,km/h
